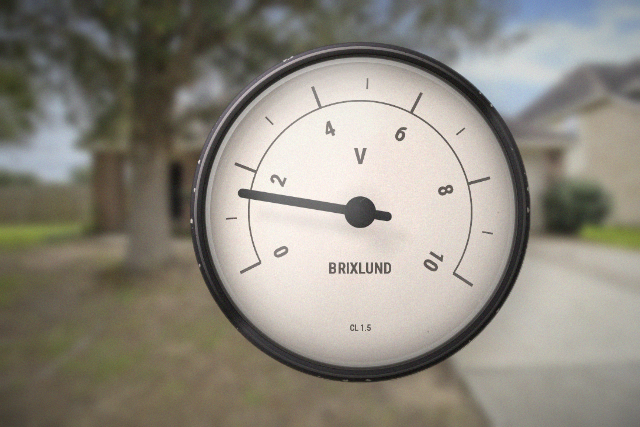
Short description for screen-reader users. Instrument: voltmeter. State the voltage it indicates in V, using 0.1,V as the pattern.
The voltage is 1.5,V
